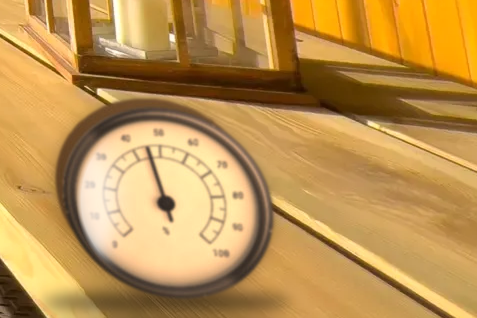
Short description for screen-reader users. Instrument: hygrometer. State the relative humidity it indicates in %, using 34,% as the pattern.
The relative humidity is 45,%
